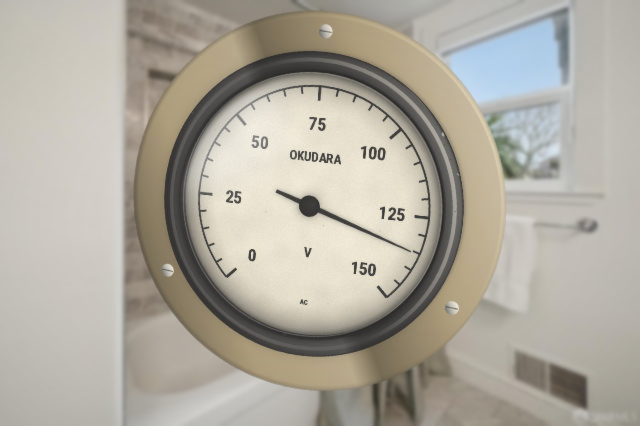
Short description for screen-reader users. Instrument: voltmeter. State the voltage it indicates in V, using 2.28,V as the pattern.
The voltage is 135,V
